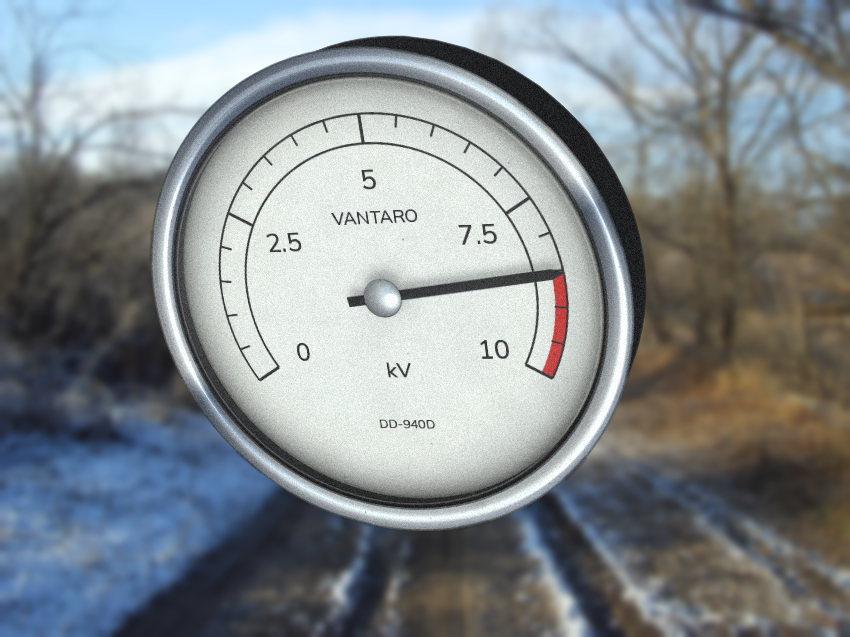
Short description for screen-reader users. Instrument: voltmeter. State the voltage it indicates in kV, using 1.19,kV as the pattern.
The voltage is 8.5,kV
